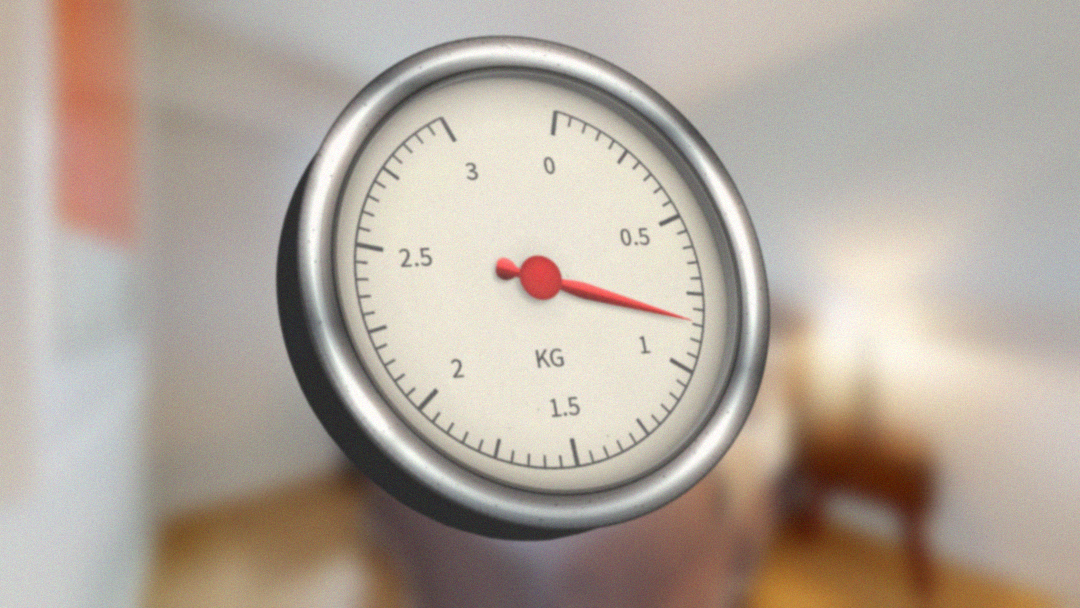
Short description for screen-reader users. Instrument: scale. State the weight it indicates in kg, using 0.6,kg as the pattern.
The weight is 0.85,kg
